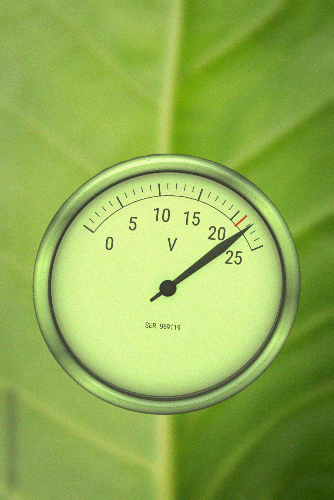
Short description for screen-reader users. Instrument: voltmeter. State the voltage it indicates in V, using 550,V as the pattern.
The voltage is 22,V
